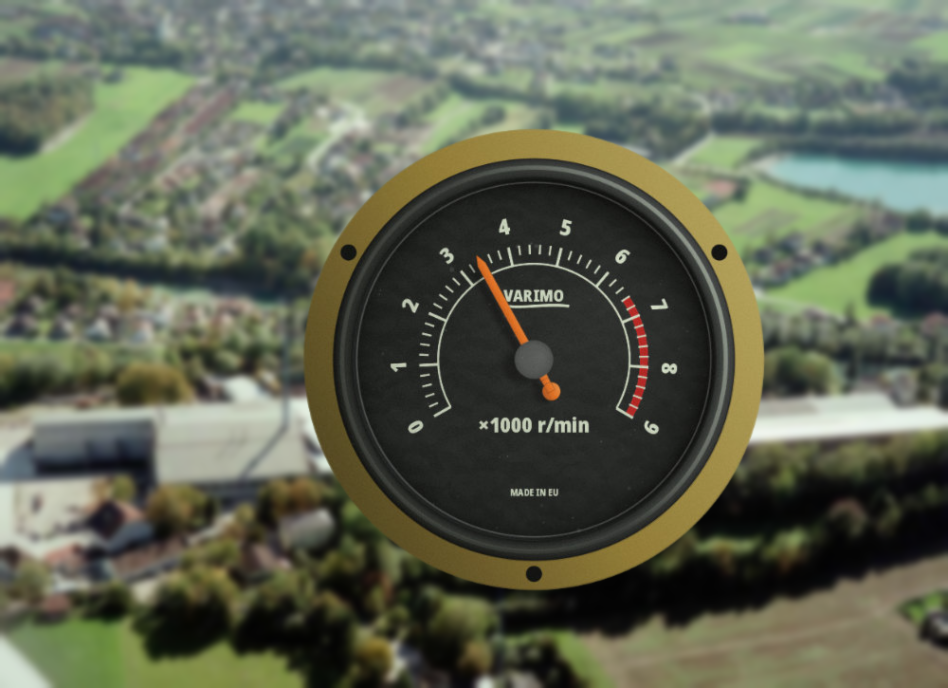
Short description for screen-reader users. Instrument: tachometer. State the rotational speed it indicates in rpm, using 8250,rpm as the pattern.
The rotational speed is 3400,rpm
